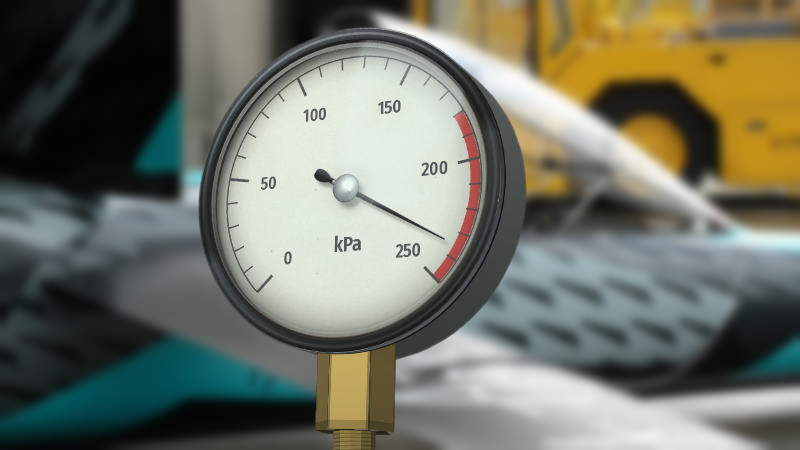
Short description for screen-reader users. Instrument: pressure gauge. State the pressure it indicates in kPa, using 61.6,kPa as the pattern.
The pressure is 235,kPa
